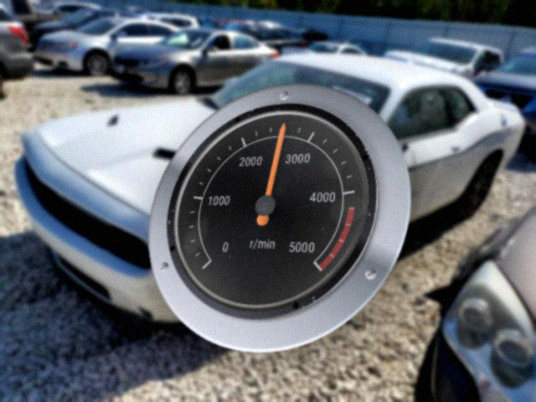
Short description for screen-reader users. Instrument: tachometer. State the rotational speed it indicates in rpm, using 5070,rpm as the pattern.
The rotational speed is 2600,rpm
